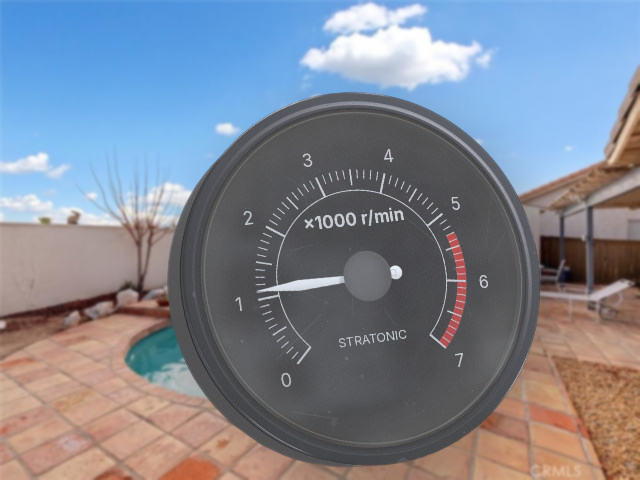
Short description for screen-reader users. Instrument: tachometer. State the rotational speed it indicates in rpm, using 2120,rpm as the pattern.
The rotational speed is 1100,rpm
